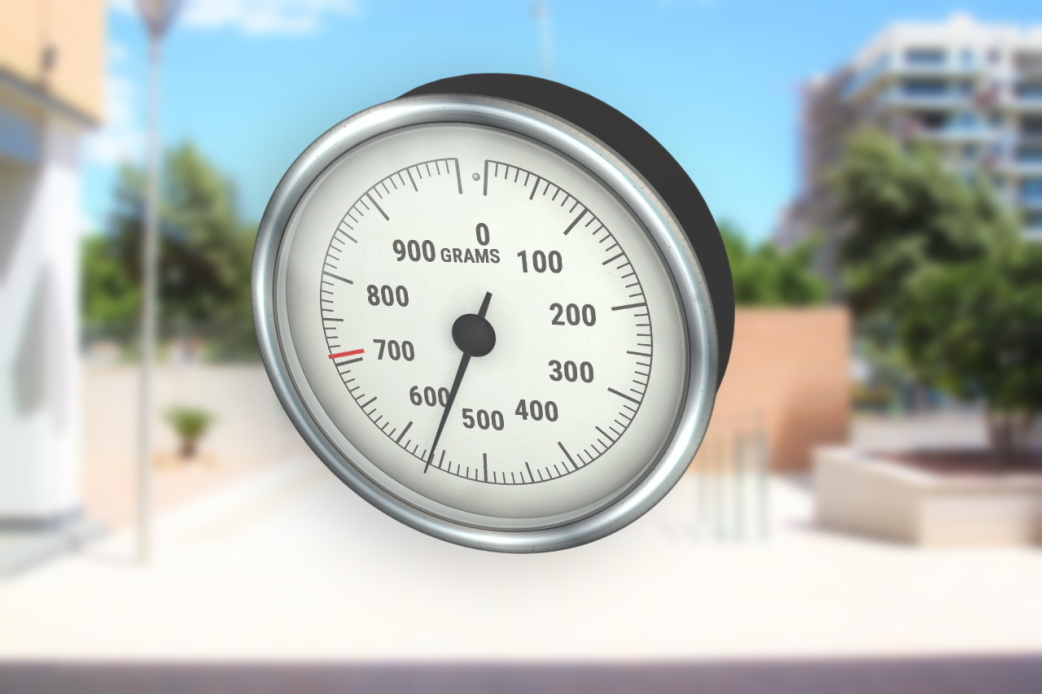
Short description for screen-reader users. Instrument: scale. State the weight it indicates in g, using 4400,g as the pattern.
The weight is 560,g
